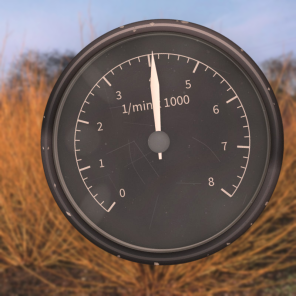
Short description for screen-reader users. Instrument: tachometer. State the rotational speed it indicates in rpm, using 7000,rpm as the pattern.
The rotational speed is 4100,rpm
